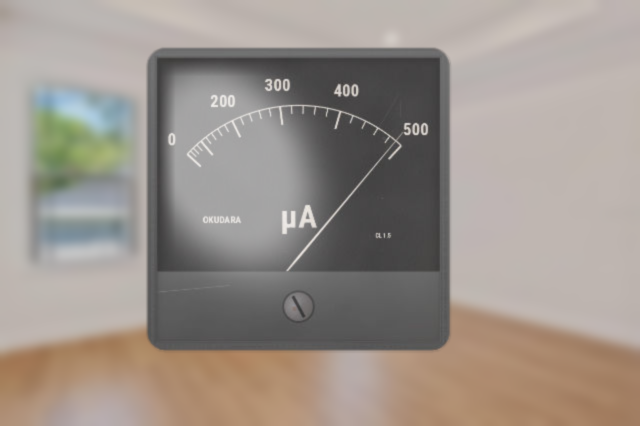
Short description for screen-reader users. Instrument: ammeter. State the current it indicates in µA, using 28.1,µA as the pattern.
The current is 490,µA
